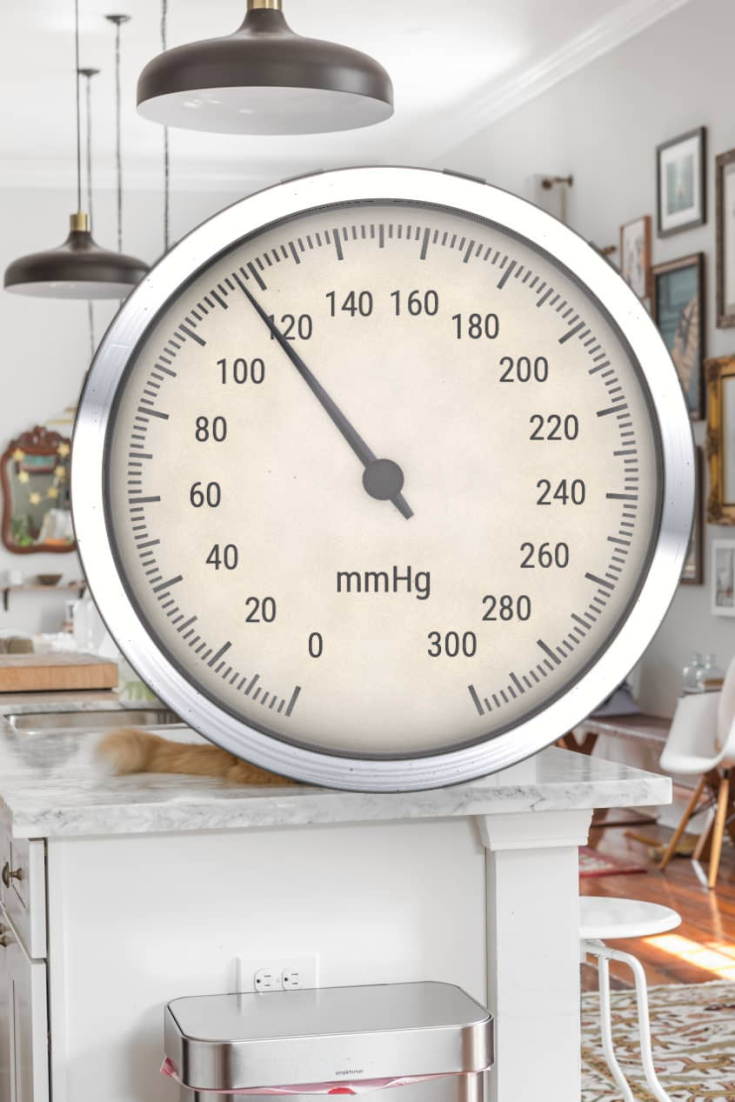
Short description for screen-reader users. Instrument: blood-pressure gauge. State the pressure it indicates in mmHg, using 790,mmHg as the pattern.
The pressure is 116,mmHg
